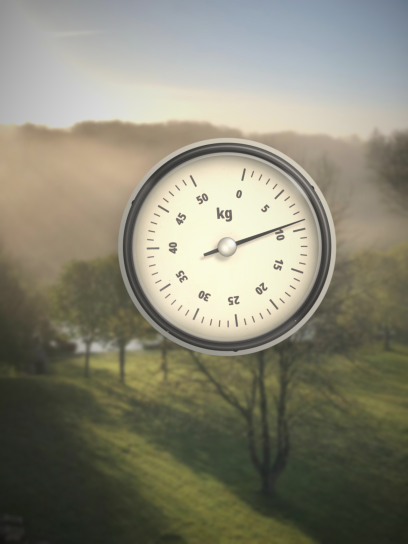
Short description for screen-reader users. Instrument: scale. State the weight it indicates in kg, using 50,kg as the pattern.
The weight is 9,kg
